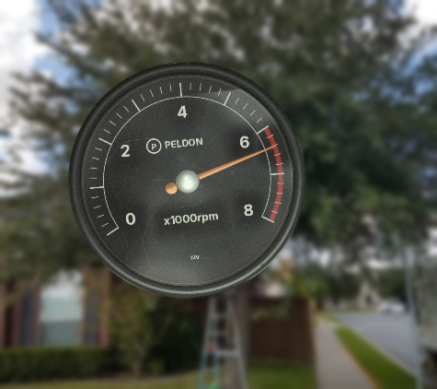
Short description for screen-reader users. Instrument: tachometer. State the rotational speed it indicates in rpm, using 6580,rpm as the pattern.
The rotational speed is 6400,rpm
